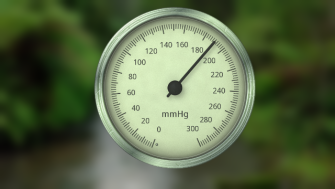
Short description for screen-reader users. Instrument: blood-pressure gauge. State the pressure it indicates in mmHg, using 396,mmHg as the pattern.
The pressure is 190,mmHg
